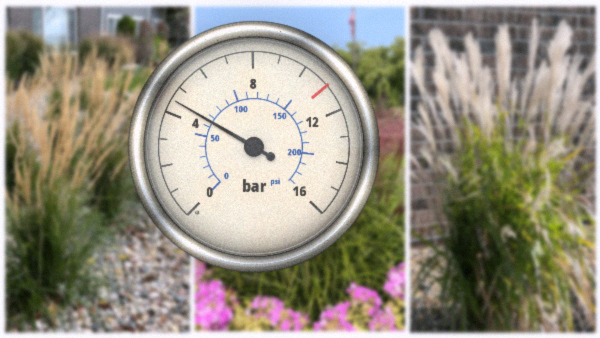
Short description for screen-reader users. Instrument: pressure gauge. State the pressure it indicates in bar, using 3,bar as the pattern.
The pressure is 4.5,bar
